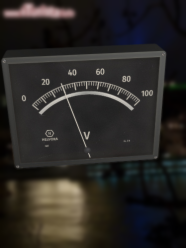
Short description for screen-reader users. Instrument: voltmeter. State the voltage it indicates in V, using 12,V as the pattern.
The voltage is 30,V
